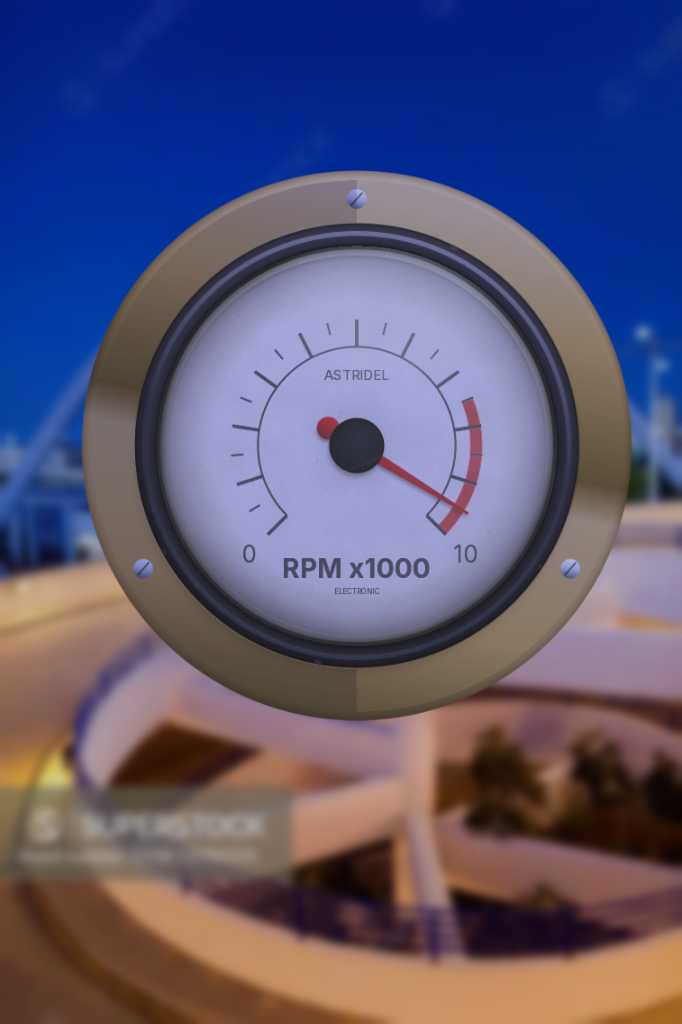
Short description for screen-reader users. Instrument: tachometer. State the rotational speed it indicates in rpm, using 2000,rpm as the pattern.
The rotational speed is 9500,rpm
